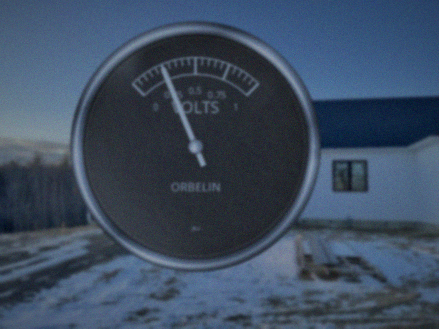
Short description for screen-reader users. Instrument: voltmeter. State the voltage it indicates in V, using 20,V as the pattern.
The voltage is 0.25,V
